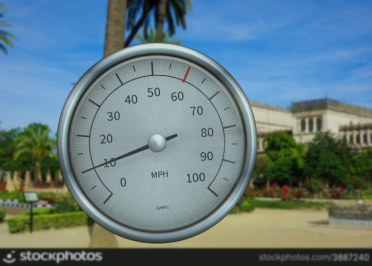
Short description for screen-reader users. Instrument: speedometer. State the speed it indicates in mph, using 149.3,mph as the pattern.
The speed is 10,mph
